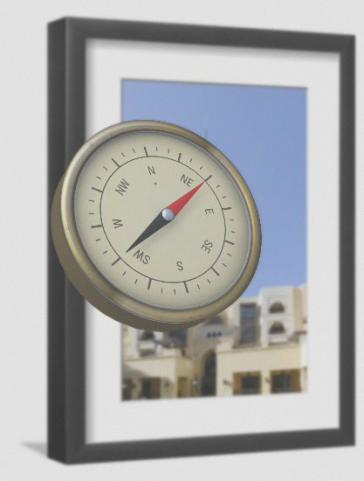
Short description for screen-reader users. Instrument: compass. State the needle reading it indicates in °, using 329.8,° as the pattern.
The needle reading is 60,°
